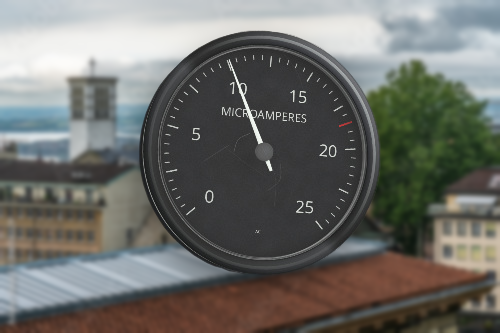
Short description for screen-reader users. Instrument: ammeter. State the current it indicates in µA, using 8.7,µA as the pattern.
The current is 10,µA
